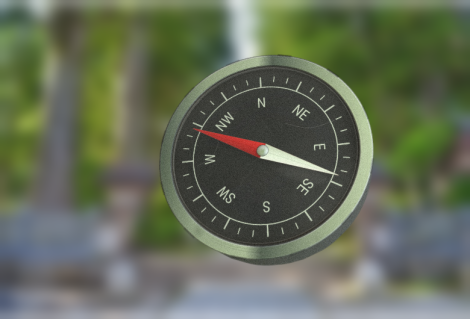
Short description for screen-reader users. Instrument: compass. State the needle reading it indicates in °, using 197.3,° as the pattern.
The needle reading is 295,°
